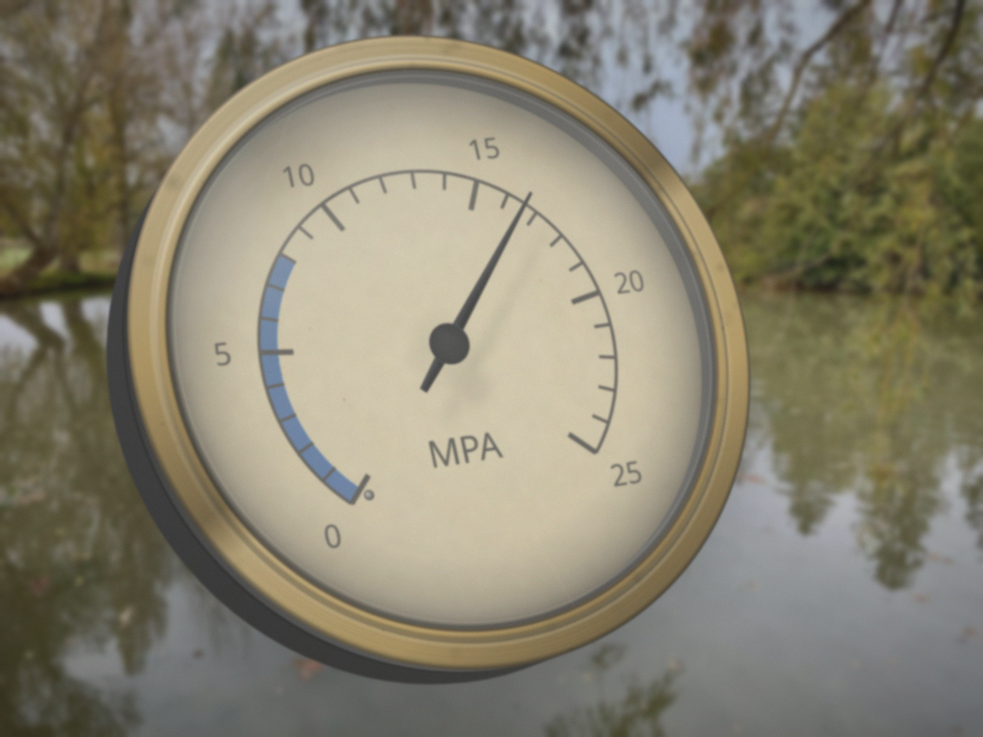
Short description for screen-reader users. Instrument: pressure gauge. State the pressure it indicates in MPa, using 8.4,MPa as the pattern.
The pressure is 16.5,MPa
